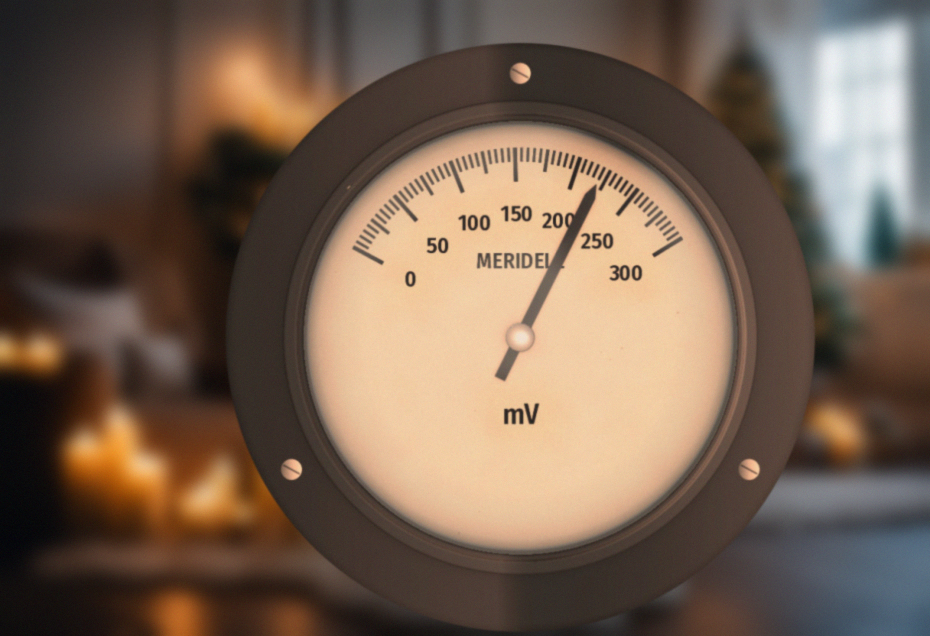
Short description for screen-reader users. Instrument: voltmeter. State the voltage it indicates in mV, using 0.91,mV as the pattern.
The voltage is 220,mV
